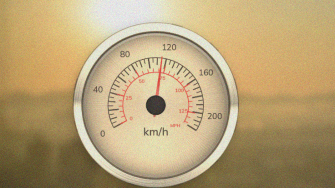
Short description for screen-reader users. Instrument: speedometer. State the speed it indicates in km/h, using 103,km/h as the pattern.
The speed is 115,km/h
